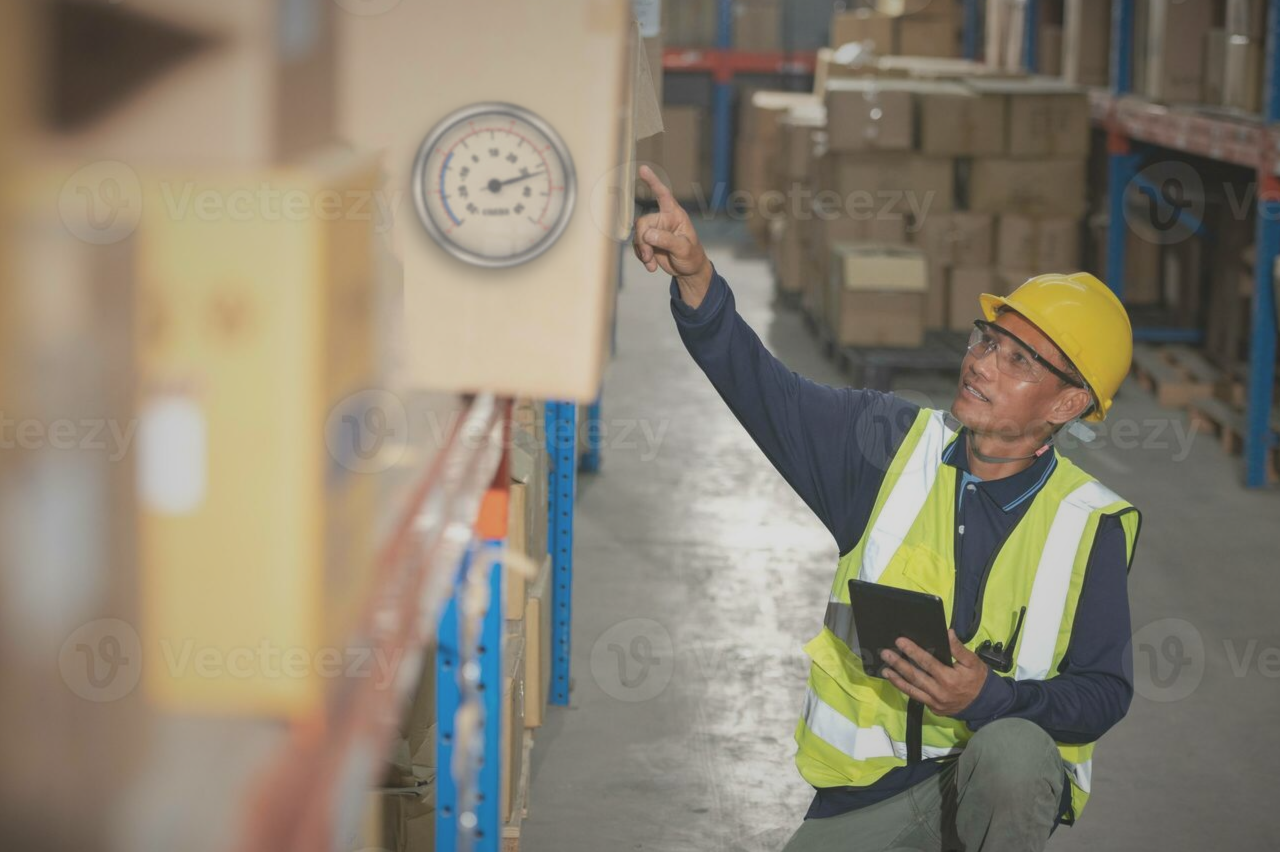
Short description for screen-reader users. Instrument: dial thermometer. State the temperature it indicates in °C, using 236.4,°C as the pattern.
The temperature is 32.5,°C
